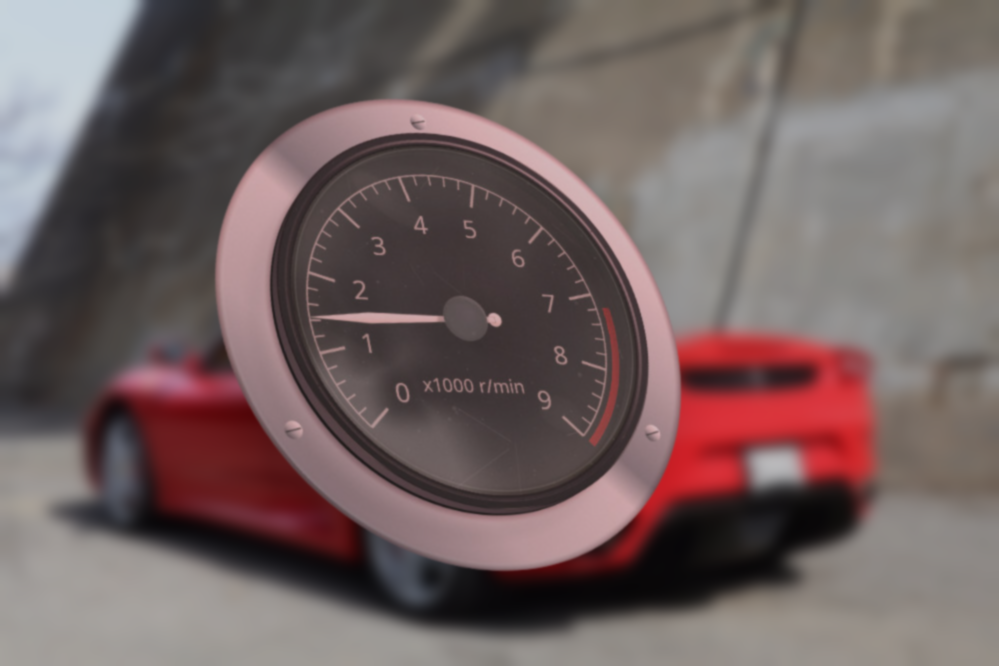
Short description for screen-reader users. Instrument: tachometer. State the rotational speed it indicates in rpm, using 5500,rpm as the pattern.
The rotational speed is 1400,rpm
